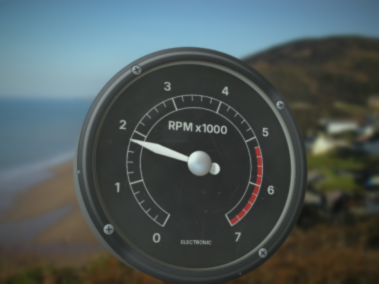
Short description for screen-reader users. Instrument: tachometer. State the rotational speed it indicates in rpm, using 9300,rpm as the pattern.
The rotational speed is 1800,rpm
